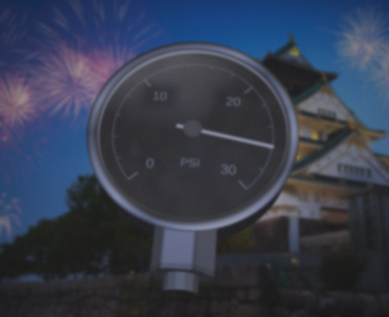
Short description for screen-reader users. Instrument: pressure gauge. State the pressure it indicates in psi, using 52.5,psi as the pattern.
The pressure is 26,psi
